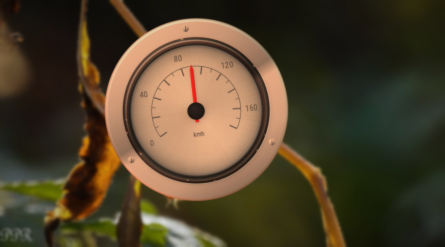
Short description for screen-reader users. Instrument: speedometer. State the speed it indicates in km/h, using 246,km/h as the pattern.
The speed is 90,km/h
